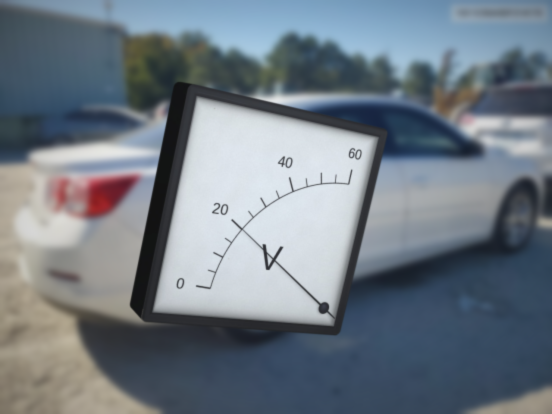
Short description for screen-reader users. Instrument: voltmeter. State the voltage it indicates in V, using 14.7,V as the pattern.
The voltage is 20,V
